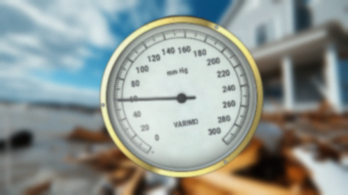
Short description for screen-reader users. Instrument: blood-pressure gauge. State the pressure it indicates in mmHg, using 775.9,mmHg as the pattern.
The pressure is 60,mmHg
